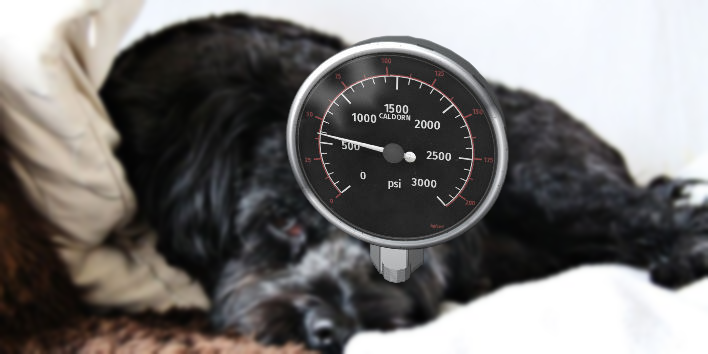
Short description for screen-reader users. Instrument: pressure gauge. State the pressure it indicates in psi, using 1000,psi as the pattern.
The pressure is 600,psi
